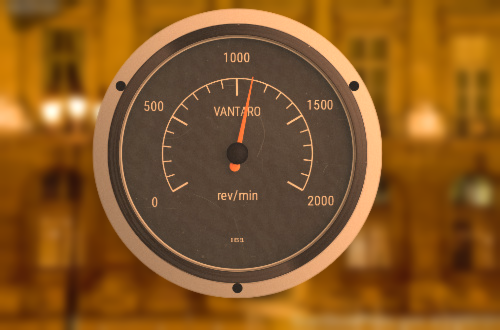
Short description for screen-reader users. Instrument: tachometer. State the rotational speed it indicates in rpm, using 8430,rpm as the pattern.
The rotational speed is 1100,rpm
